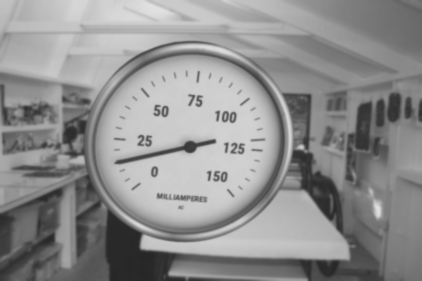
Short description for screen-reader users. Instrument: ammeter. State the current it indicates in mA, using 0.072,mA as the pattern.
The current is 15,mA
